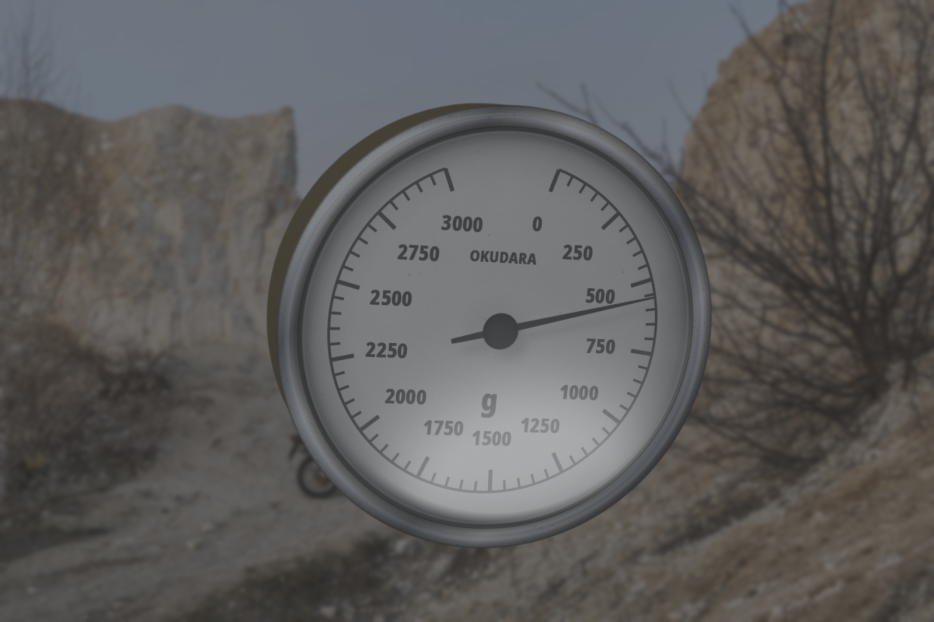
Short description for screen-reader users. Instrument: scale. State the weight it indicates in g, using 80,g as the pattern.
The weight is 550,g
